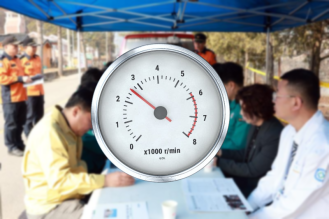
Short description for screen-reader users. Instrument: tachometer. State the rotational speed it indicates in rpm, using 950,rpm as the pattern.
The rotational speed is 2600,rpm
